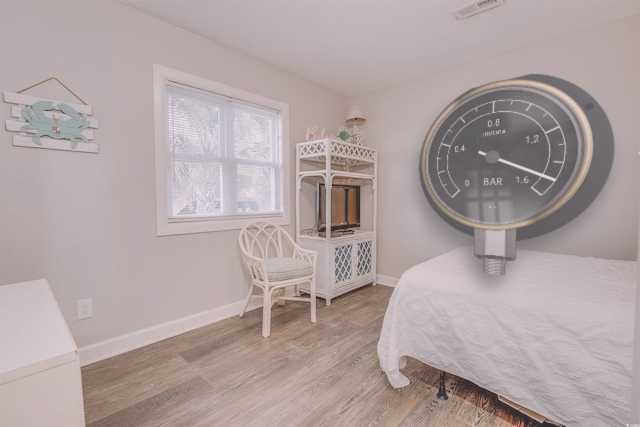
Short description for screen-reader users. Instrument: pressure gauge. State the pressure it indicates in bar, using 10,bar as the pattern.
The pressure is 1.5,bar
